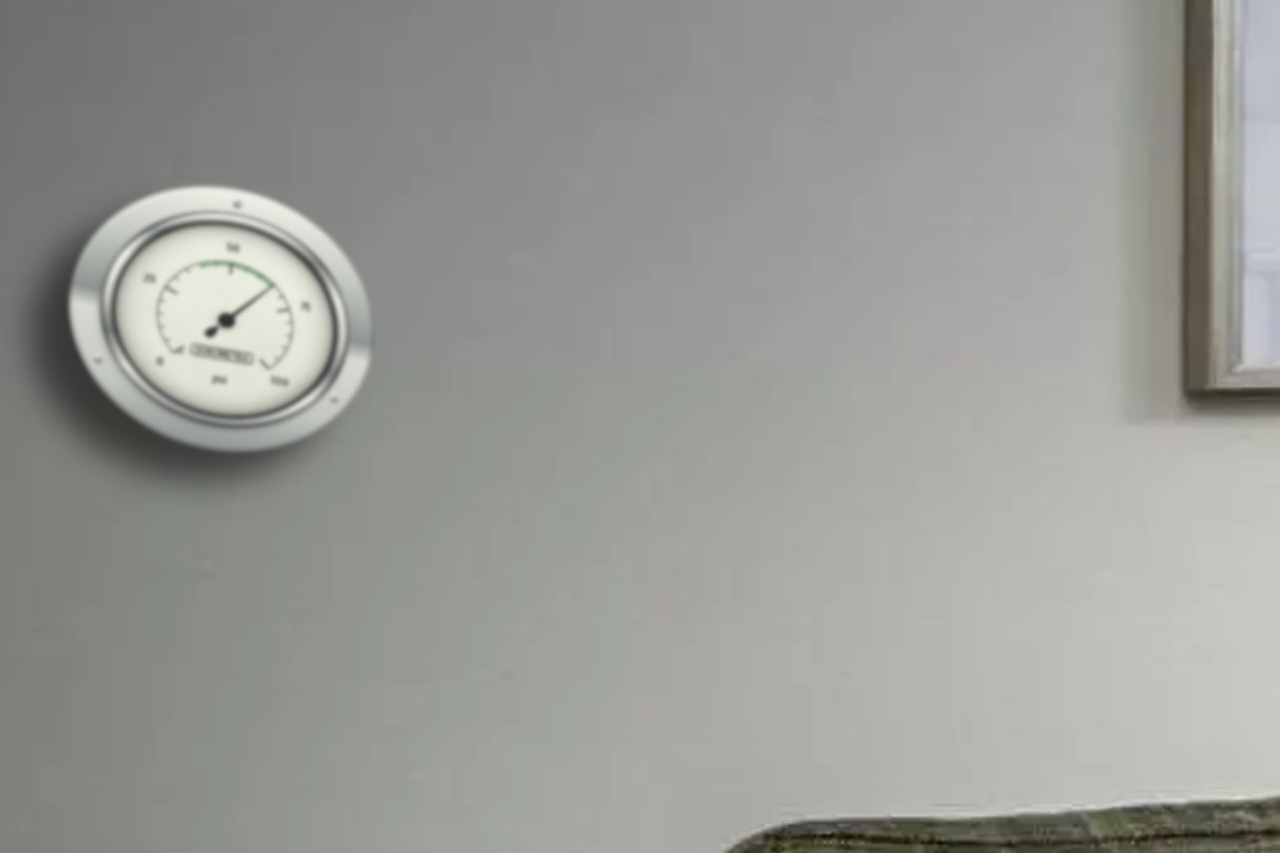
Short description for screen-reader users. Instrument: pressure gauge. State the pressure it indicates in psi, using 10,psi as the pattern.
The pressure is 65,psi
